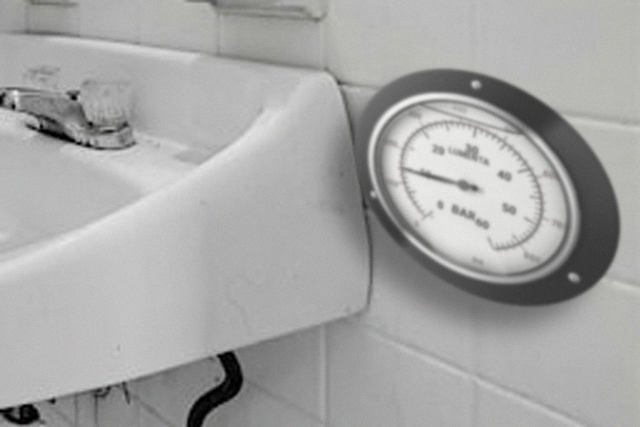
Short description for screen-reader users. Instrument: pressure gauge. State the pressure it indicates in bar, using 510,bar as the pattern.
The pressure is 10,bar
